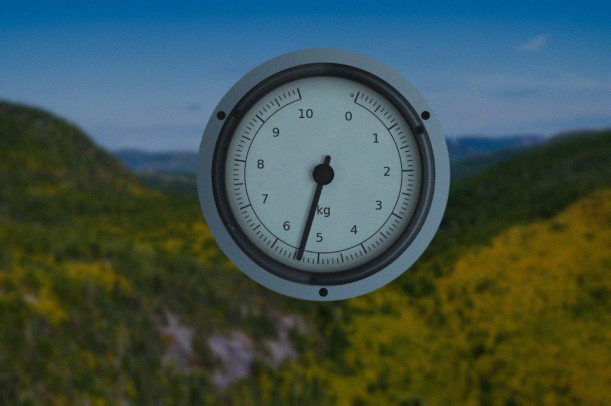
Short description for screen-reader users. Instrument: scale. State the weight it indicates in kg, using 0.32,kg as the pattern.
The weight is 5.4,kg
